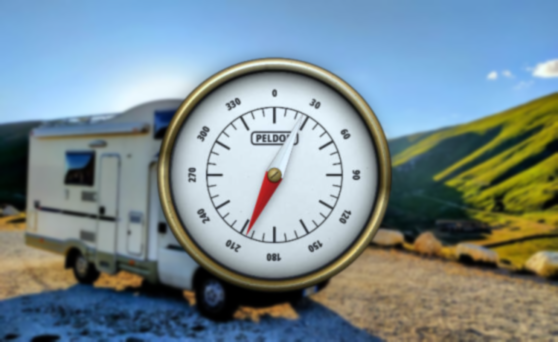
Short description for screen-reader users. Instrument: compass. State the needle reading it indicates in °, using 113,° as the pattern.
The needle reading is 205,°
